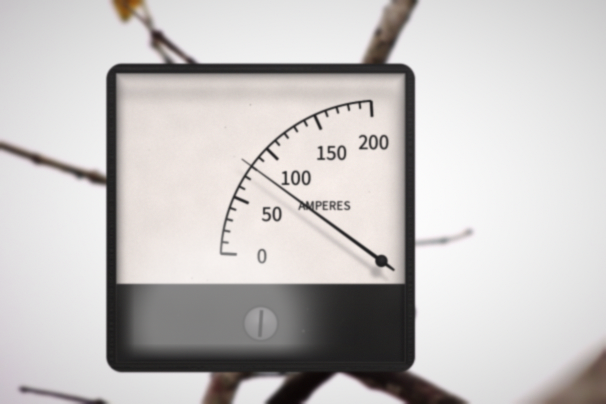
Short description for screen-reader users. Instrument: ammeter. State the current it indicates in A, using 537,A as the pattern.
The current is 80,A
